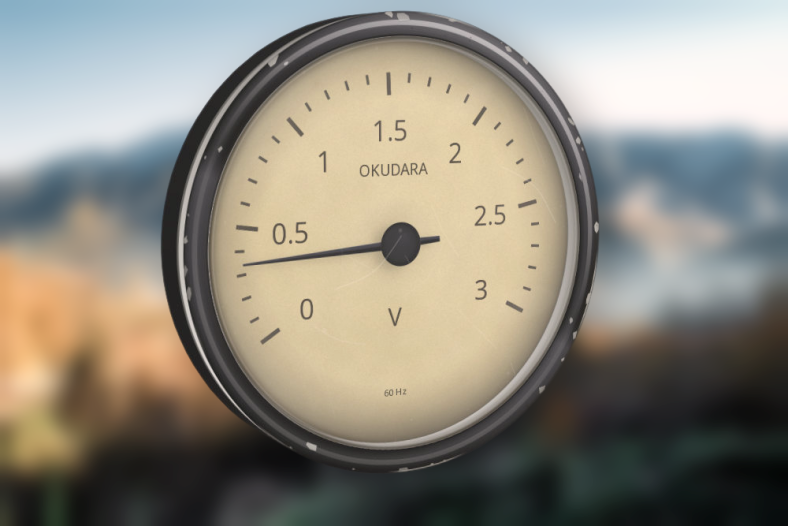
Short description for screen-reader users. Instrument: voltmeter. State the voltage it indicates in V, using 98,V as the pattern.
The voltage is 0.35,V
